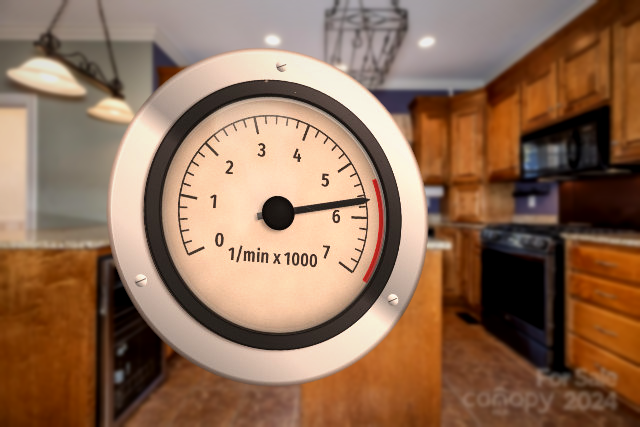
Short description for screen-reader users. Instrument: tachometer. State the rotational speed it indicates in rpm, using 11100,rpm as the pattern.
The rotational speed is 5700,rpm
